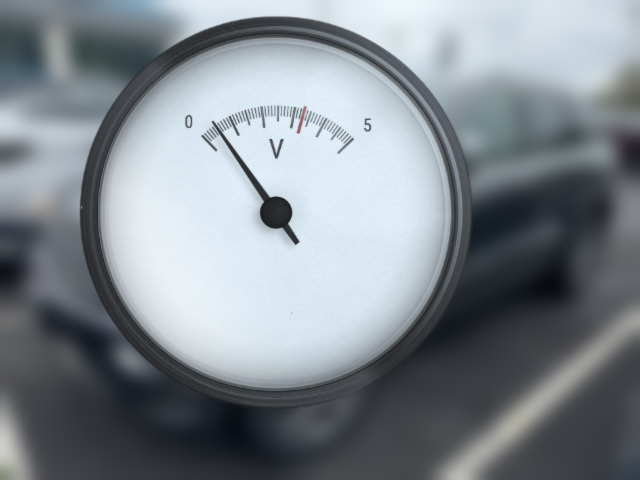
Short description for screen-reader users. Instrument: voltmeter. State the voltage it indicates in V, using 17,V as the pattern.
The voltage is 0.5,V
